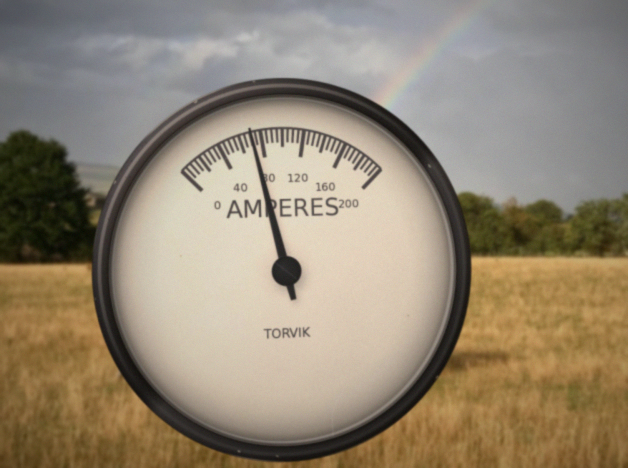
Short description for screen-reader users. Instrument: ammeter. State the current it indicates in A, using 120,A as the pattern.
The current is 70,A
